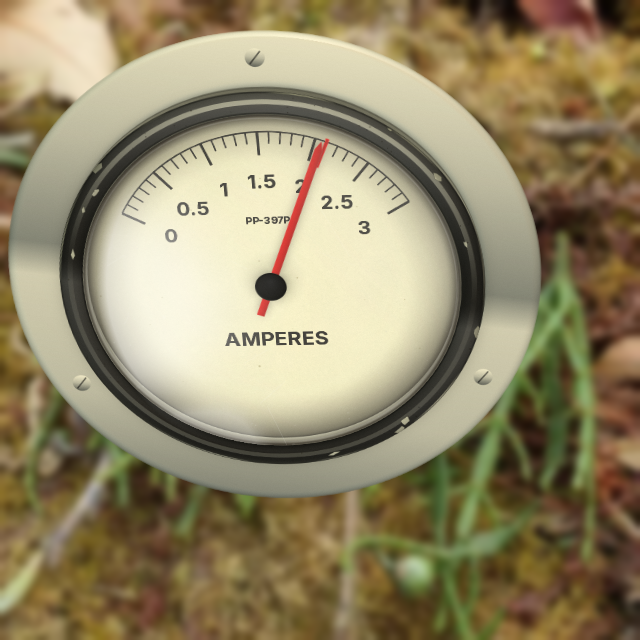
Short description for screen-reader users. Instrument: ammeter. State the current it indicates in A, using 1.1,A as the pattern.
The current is 2.05,A
